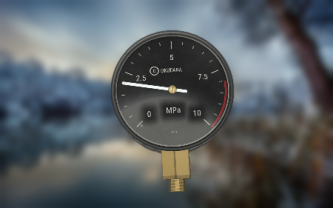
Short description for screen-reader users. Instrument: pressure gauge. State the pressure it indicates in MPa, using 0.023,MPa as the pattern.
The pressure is 2,MPa
